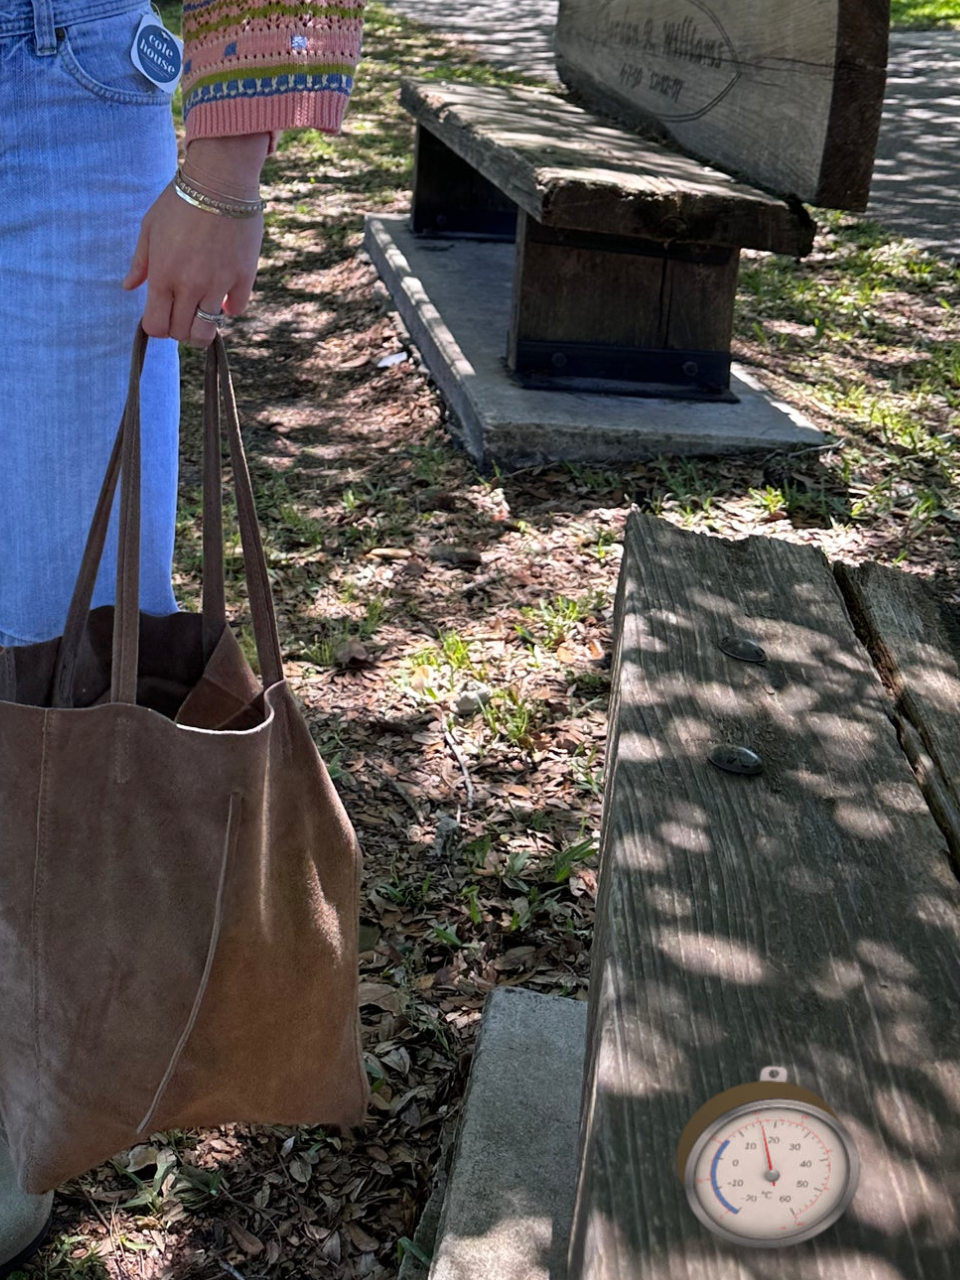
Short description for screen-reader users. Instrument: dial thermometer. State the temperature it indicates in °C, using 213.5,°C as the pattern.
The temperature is 16,°C
